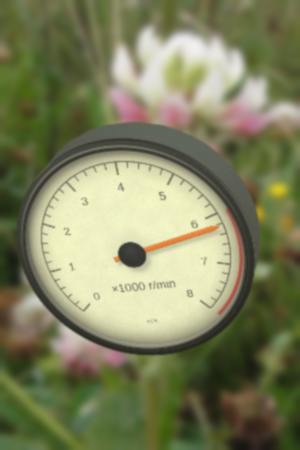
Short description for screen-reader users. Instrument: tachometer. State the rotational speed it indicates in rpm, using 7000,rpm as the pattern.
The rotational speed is 6200,rpm
